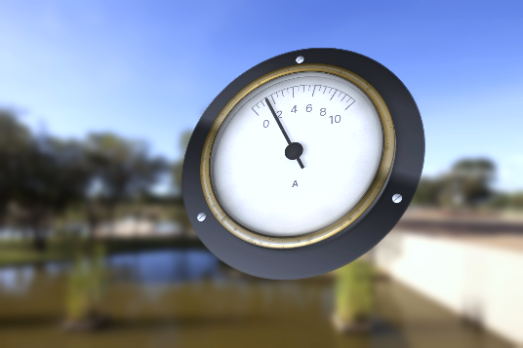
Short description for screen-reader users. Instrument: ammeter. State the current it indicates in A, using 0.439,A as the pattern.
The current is 1.5,A
